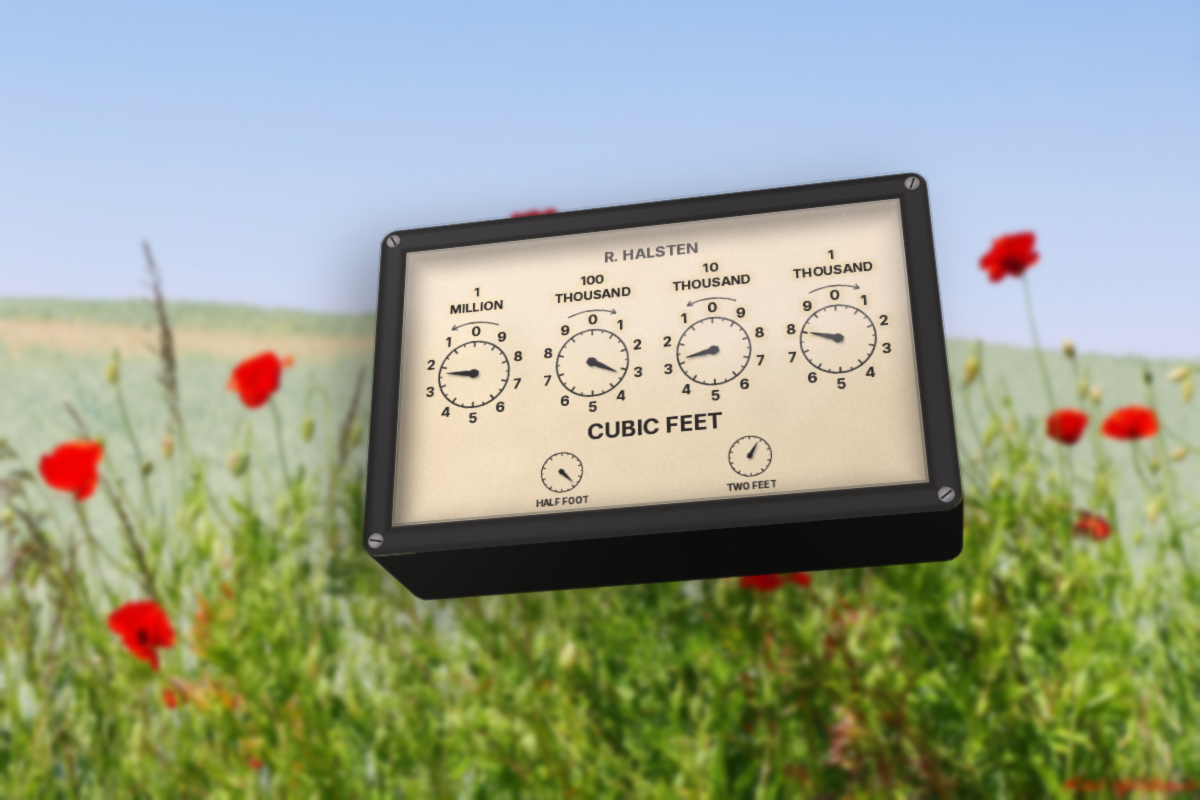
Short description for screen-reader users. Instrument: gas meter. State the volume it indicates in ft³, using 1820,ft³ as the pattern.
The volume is 232800,ft³
